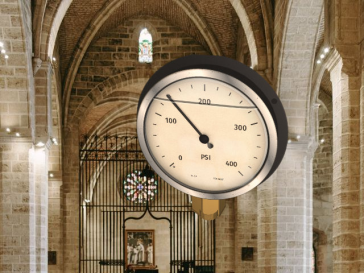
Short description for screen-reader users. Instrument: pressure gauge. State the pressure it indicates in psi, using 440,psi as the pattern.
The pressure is 140,psi
